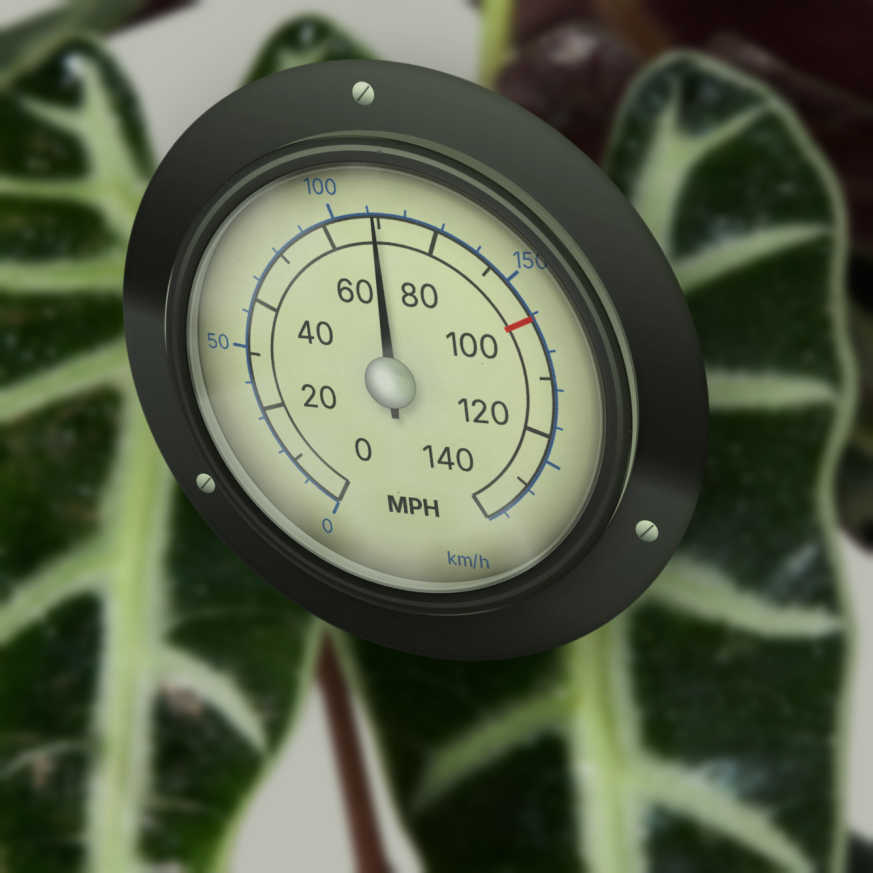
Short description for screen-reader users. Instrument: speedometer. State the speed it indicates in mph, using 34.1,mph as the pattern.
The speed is 70,mph
